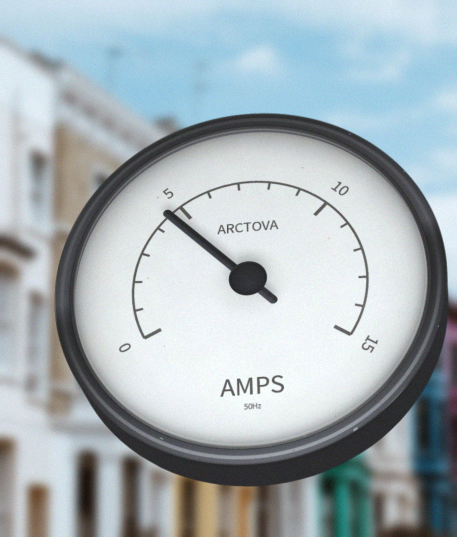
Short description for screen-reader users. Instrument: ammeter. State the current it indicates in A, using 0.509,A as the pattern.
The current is 4.5,A
